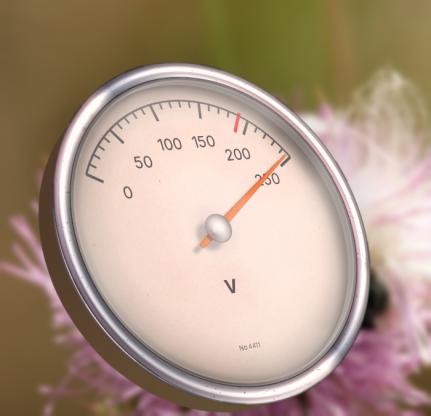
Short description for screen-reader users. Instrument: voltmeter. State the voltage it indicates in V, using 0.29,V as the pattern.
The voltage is 245,V
